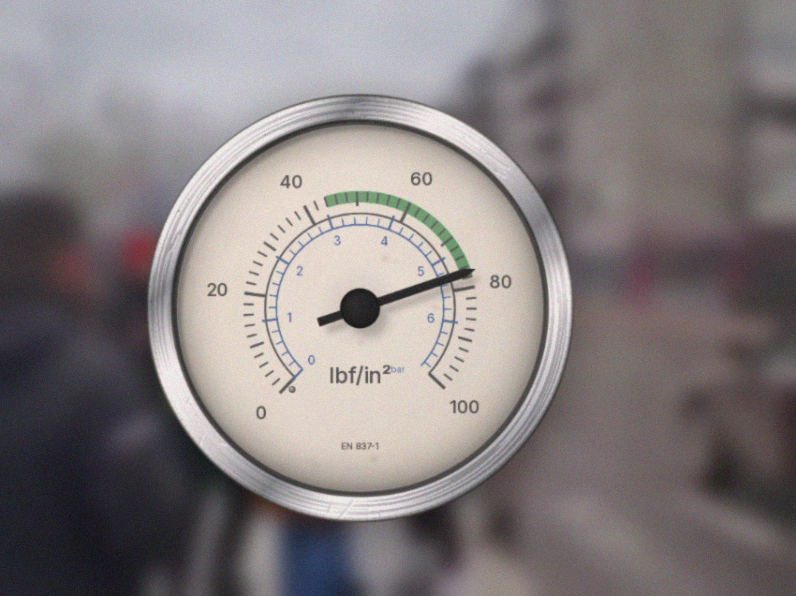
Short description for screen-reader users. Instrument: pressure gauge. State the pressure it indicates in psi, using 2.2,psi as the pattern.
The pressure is 77,psi
